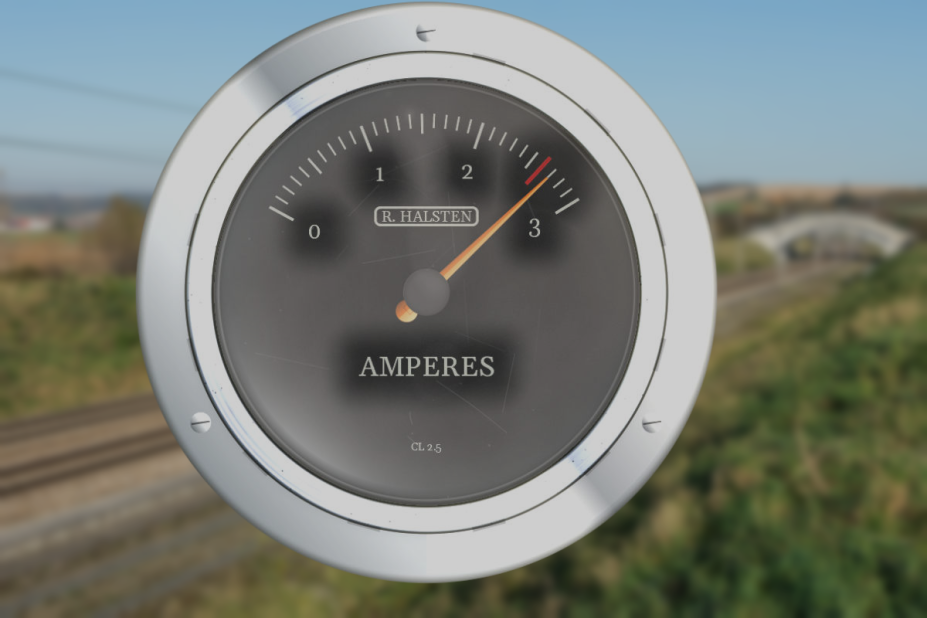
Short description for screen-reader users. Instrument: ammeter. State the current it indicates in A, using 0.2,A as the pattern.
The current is 2.7,A
